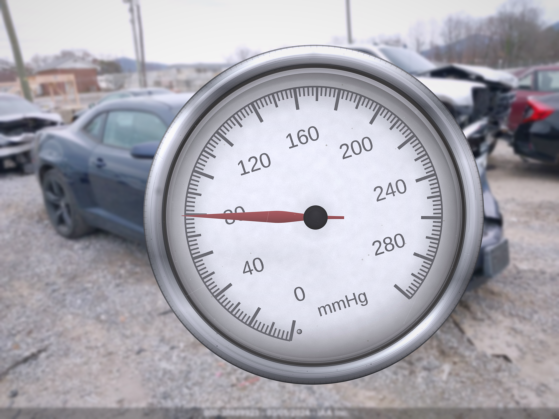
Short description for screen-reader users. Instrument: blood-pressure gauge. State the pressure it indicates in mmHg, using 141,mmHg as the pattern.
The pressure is 80,mmHg
